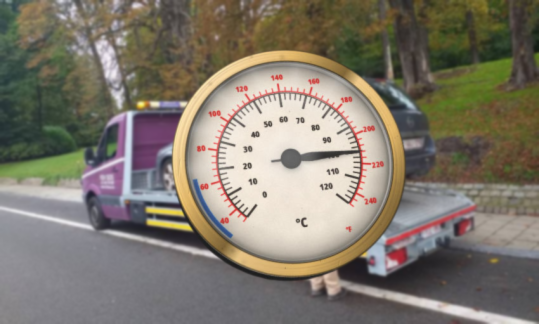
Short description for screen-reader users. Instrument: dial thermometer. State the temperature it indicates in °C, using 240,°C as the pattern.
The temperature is 100,°C
